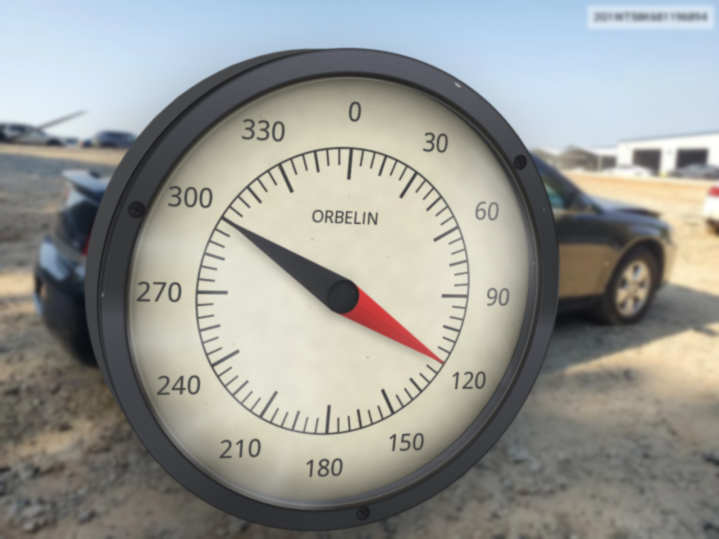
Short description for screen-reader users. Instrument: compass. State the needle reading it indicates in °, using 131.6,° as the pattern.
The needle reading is 120,°
